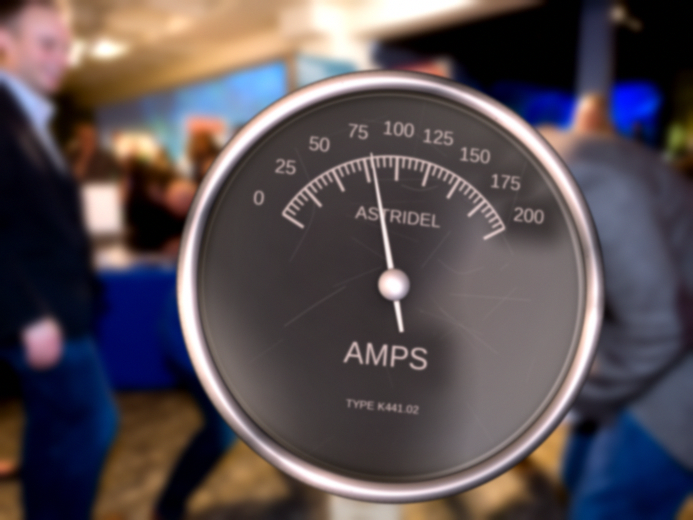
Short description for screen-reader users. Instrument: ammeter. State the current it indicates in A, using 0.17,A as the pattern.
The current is 80,A
